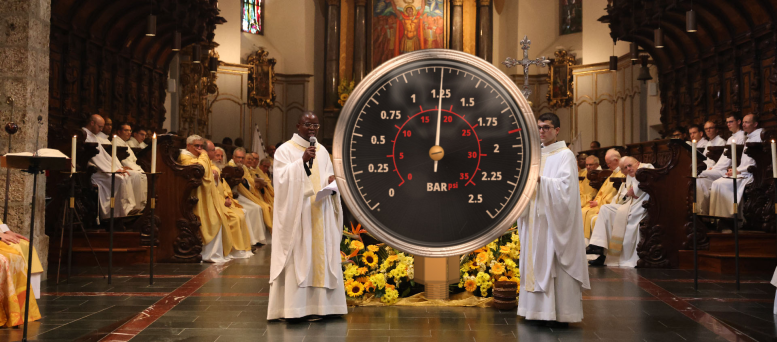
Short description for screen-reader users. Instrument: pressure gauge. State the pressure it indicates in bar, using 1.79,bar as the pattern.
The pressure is 1.25,bar
